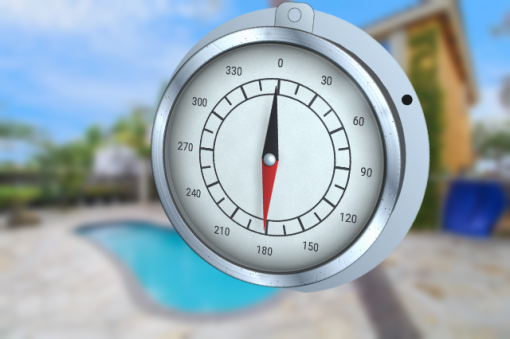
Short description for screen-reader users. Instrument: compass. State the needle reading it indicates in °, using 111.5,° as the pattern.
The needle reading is 180,°
